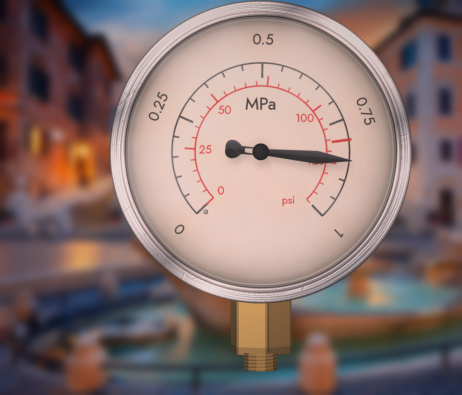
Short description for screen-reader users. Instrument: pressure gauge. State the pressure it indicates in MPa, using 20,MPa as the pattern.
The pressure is 0.85,MPa
